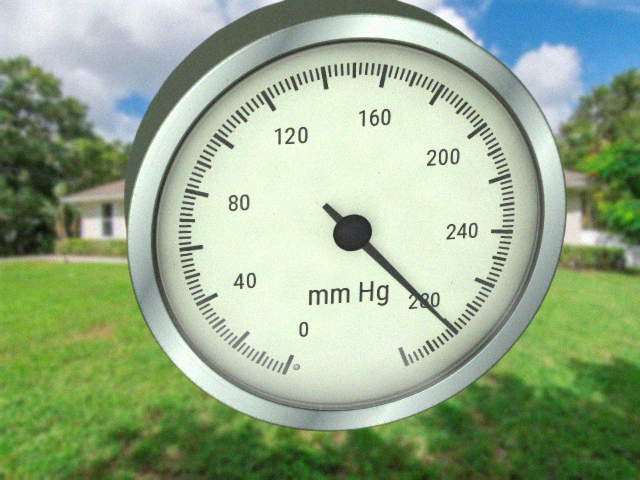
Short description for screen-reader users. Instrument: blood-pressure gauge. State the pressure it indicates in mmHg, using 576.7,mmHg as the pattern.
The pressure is 280,mmHg
